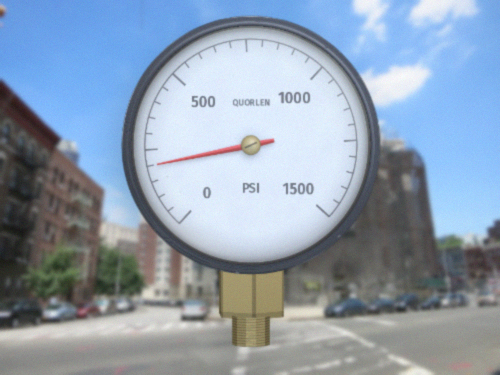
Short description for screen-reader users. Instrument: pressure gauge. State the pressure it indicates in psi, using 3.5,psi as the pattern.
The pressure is 200,psi
